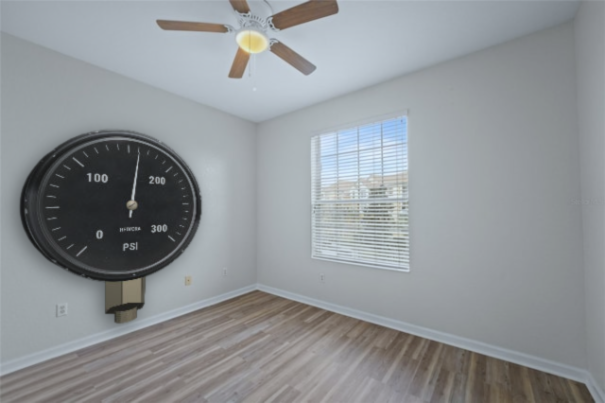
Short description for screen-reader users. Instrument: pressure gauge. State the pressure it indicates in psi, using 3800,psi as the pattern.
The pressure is 160,psi
